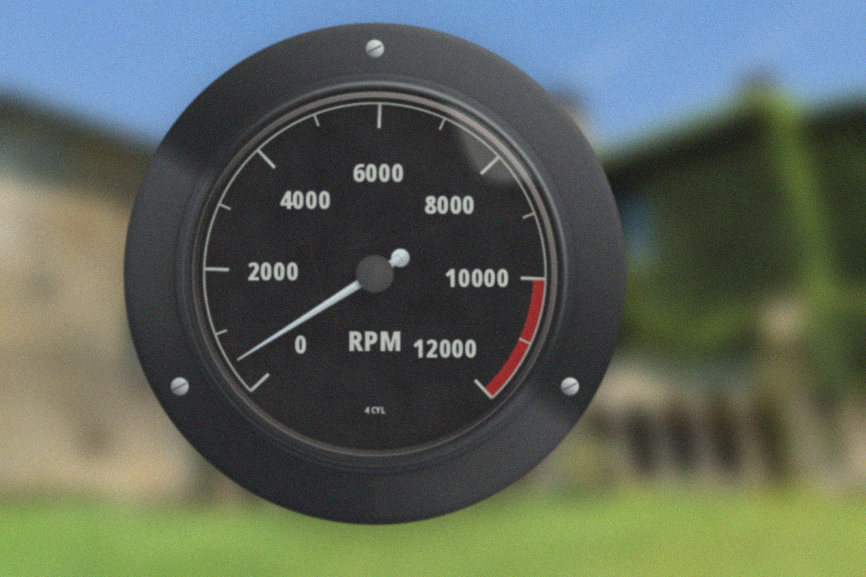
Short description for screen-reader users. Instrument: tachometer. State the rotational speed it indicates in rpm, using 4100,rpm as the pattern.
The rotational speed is 500,rpm
